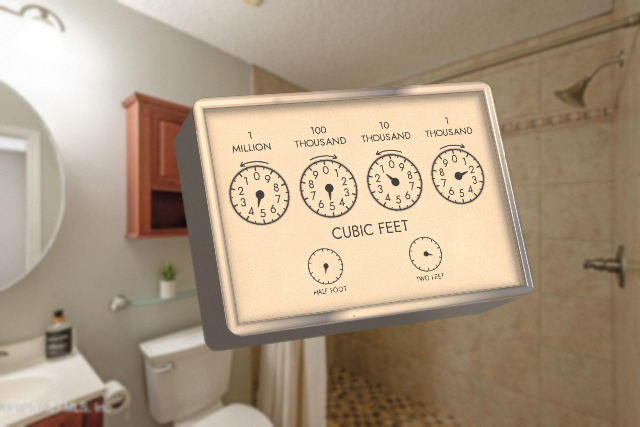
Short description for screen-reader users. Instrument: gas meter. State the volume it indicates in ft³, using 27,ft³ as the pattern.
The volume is 451200,ft³
